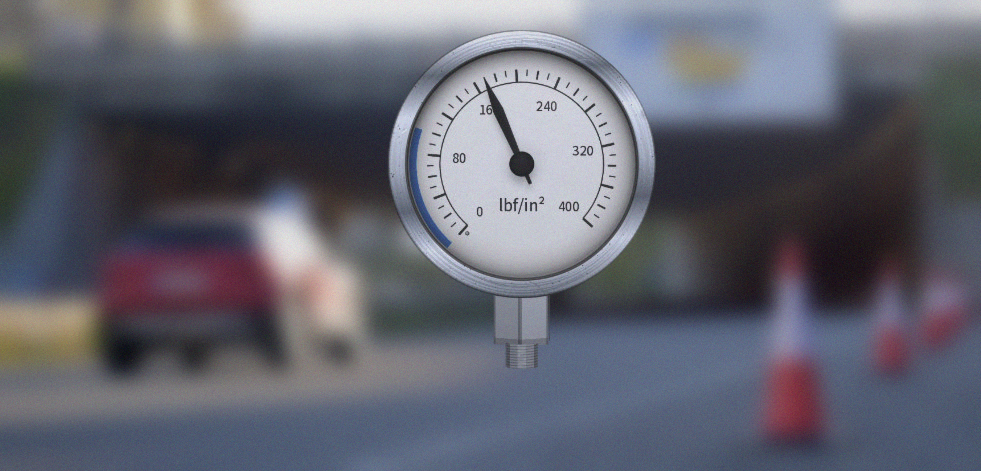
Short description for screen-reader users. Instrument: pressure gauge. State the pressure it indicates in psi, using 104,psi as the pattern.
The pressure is 170,psi
